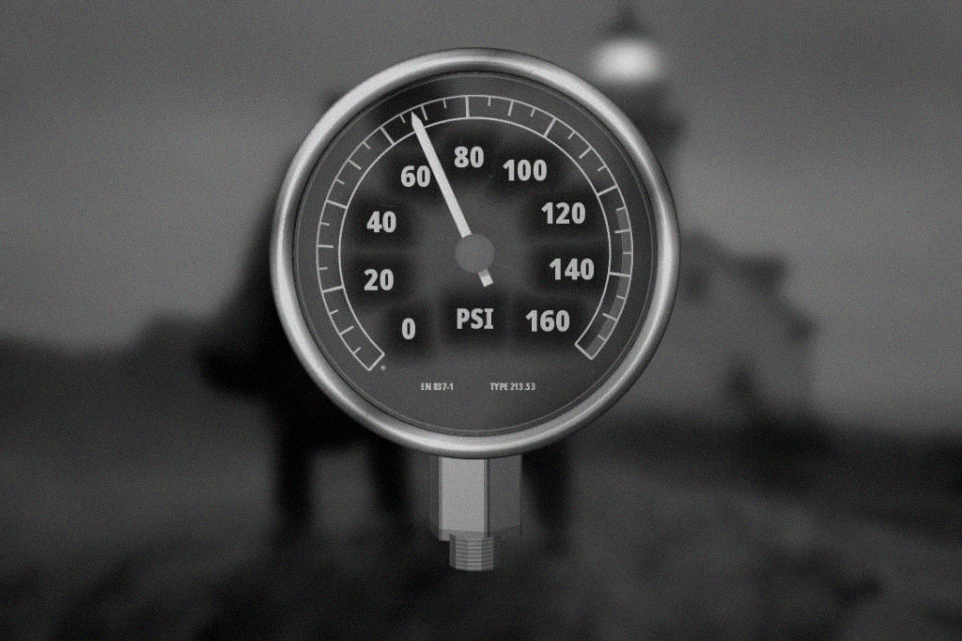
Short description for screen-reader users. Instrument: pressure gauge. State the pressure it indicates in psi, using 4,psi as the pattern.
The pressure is 67.5,psi
